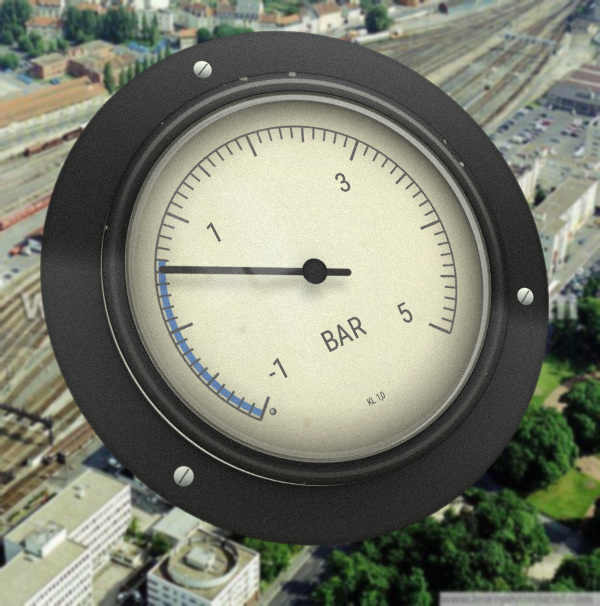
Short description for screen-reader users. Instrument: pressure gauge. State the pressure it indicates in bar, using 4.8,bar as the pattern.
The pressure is 0.5,bar
